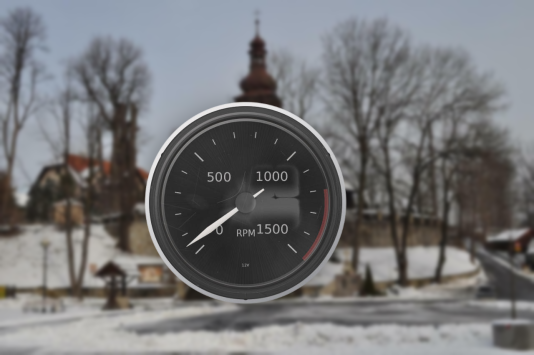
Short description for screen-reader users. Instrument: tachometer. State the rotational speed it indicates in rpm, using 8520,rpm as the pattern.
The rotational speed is 50,rpm
